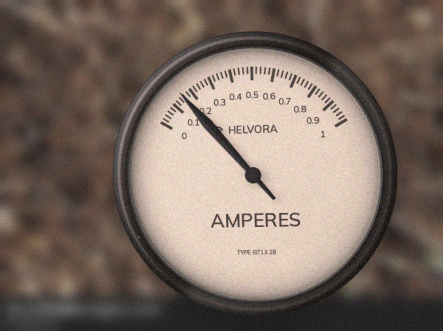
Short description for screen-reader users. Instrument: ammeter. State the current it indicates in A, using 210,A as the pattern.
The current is 0.16,A
